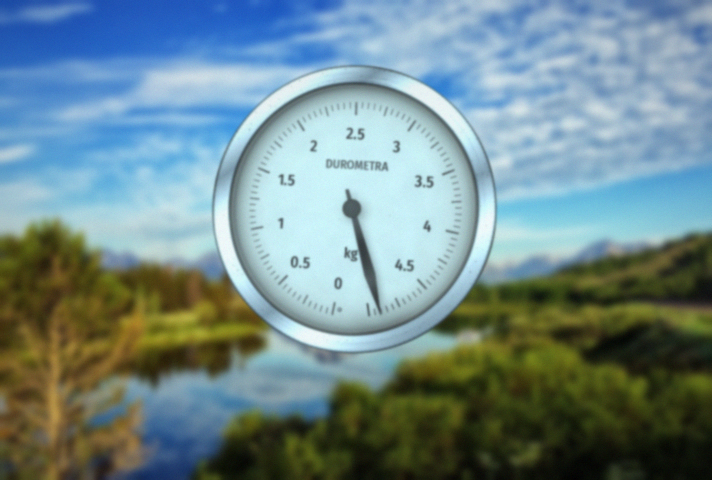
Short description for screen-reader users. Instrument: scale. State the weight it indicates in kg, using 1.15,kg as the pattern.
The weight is 4.9,kg
